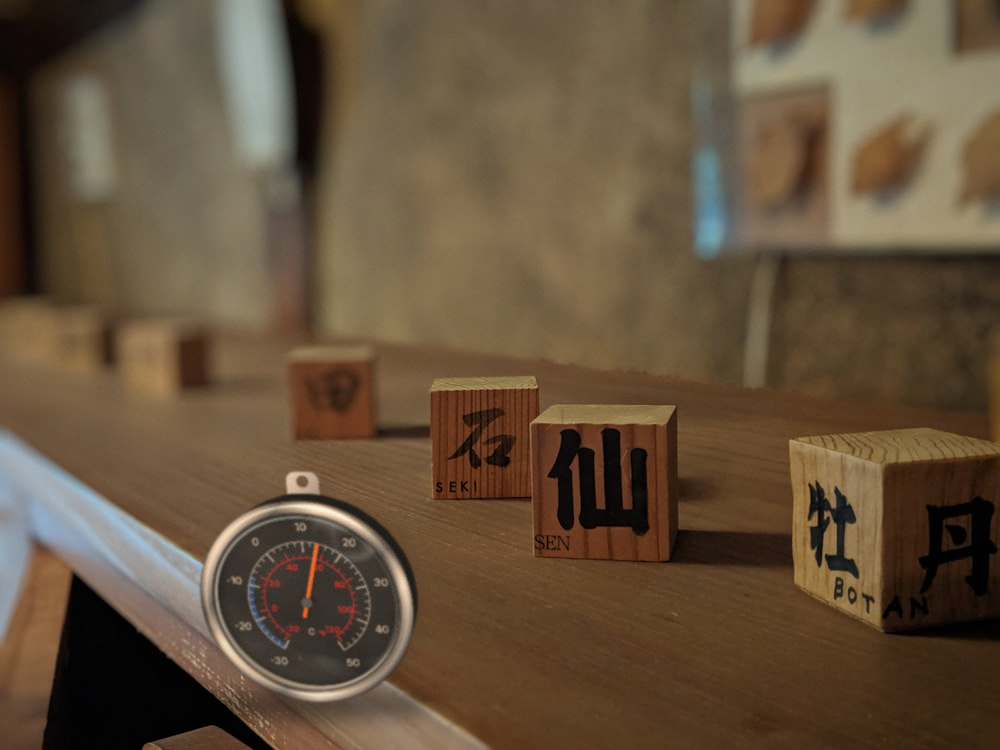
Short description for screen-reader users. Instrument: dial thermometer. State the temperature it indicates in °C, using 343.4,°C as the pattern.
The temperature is 14,°C
